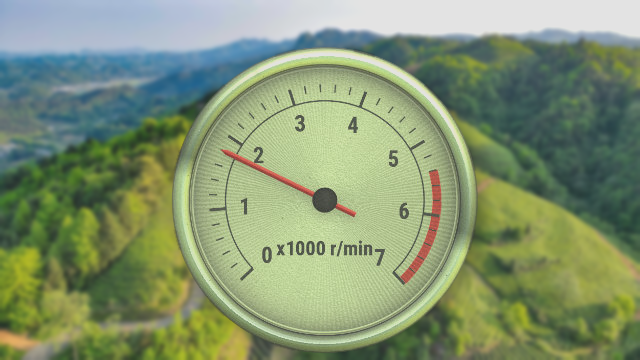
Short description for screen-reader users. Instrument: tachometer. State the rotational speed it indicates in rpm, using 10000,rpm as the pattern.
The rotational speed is 1800,rpm
